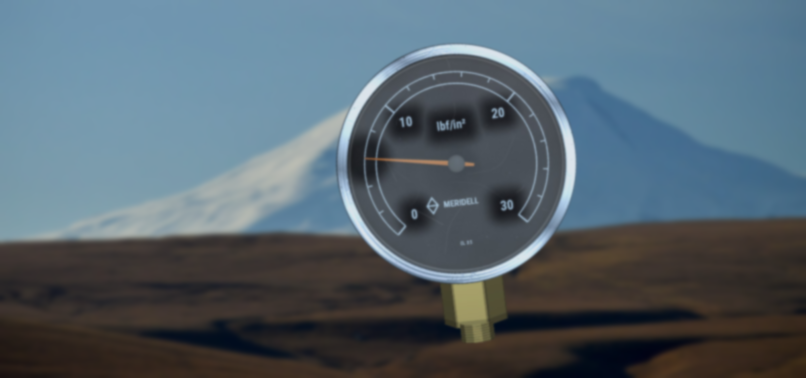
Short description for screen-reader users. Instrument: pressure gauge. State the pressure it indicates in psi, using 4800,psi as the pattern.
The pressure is 6,psi
